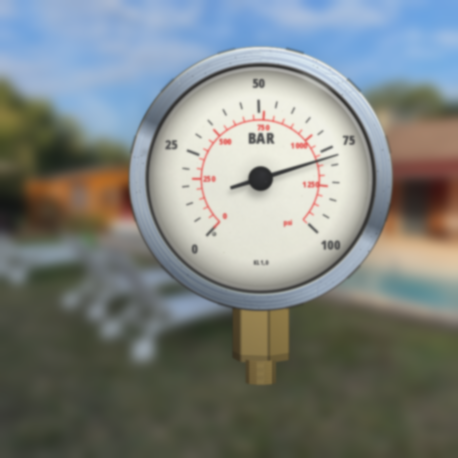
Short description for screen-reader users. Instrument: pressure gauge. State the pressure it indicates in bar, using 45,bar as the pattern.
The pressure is 77.5,bar
